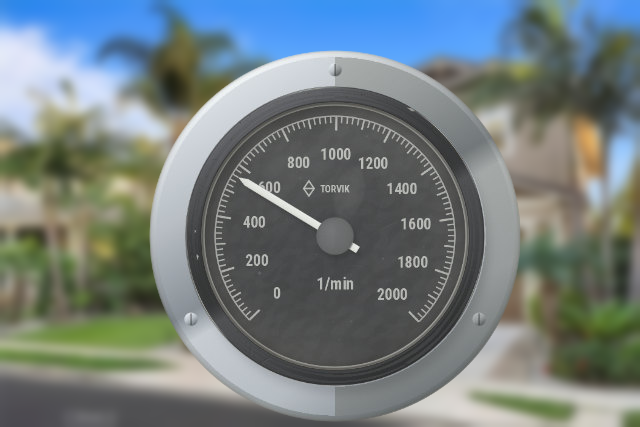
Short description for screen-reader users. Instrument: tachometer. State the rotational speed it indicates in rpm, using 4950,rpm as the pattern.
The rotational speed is 560,rpm
